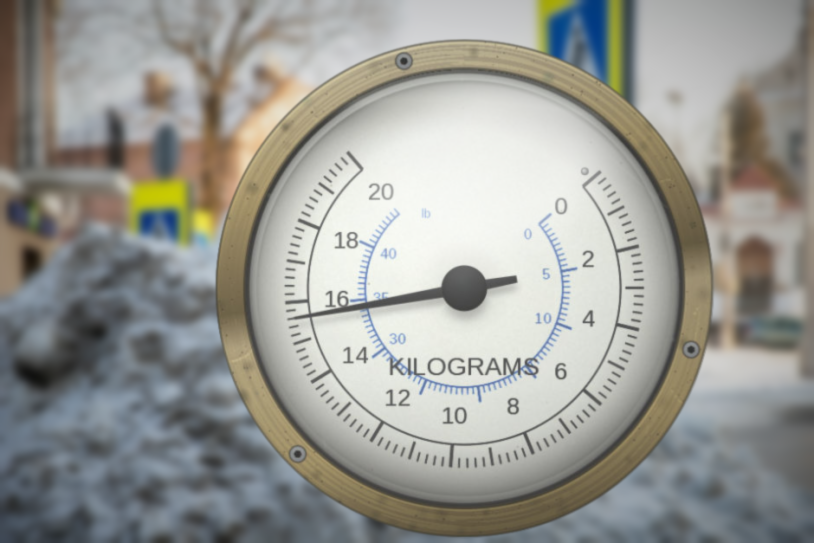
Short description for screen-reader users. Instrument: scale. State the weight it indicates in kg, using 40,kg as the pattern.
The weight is 15.6,kg
